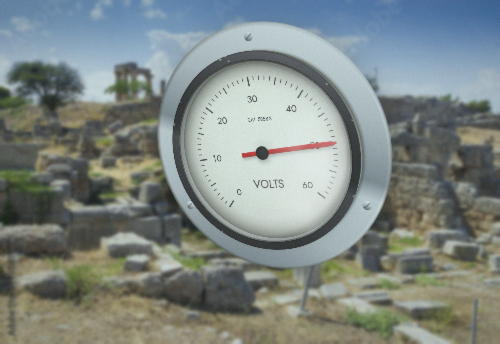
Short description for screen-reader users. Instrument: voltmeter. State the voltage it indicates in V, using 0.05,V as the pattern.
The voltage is 50,V
